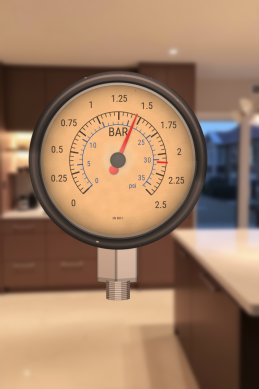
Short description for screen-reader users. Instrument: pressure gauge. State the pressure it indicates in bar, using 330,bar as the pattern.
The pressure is 1.45,bar
